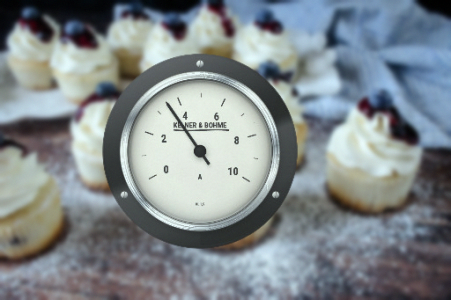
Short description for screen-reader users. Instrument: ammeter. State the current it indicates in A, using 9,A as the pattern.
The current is 3.5,A
